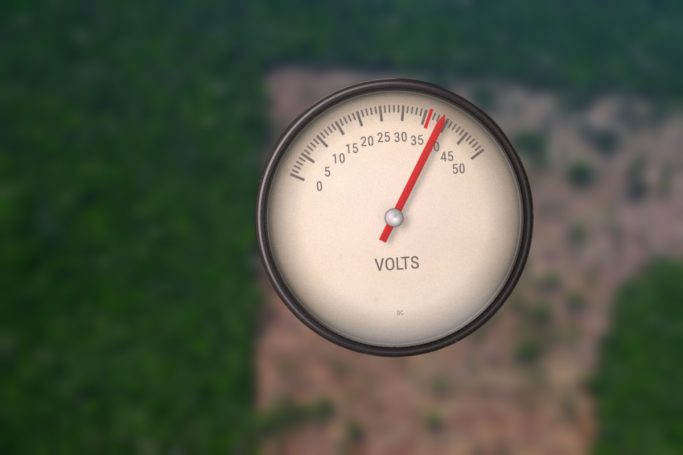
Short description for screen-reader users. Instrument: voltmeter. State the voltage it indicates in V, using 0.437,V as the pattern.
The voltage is 39,V
